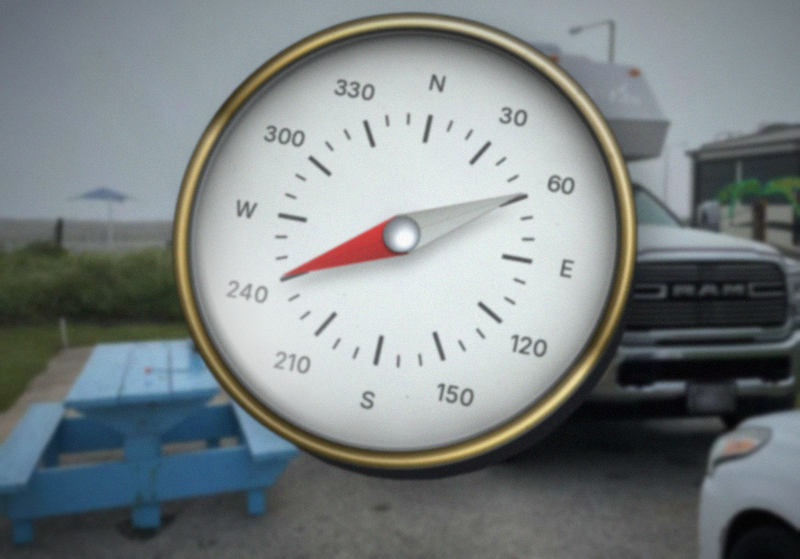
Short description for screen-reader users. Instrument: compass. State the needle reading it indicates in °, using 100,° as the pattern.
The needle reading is 240,°
